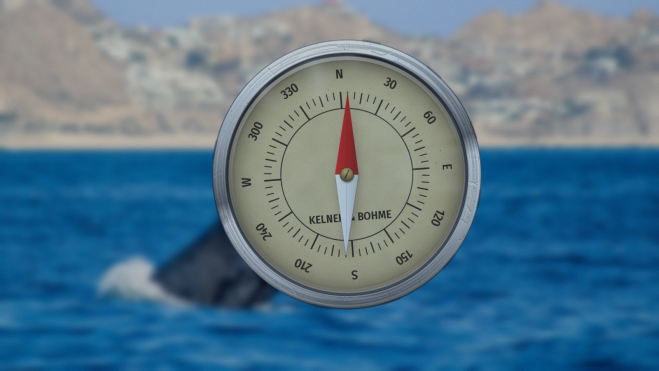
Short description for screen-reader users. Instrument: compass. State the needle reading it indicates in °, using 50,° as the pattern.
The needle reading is 5,°
